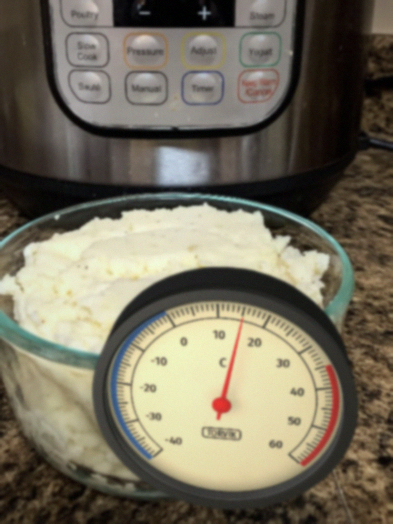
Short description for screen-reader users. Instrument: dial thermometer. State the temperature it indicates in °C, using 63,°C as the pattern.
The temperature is 15,°C
